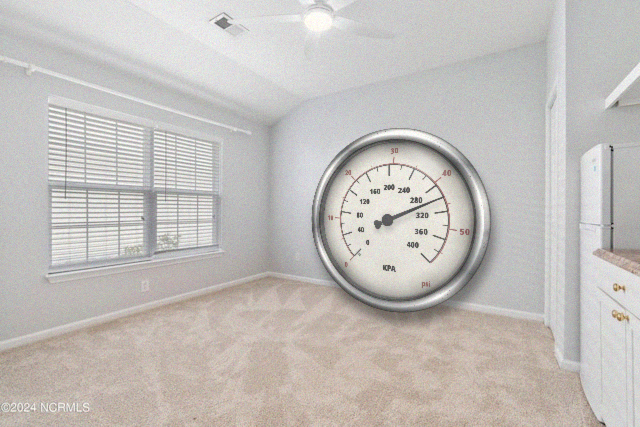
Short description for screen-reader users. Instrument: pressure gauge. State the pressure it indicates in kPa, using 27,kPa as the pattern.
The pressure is 300,kPa
